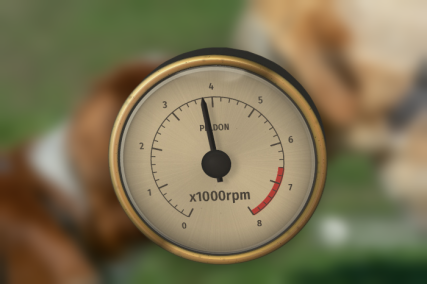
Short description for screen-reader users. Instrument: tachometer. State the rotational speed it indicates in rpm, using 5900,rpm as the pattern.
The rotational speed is 3800,rpm
